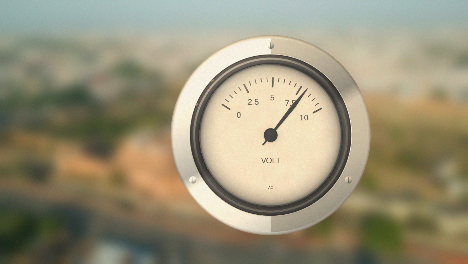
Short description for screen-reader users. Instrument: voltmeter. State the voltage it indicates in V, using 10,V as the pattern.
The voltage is 8,V
